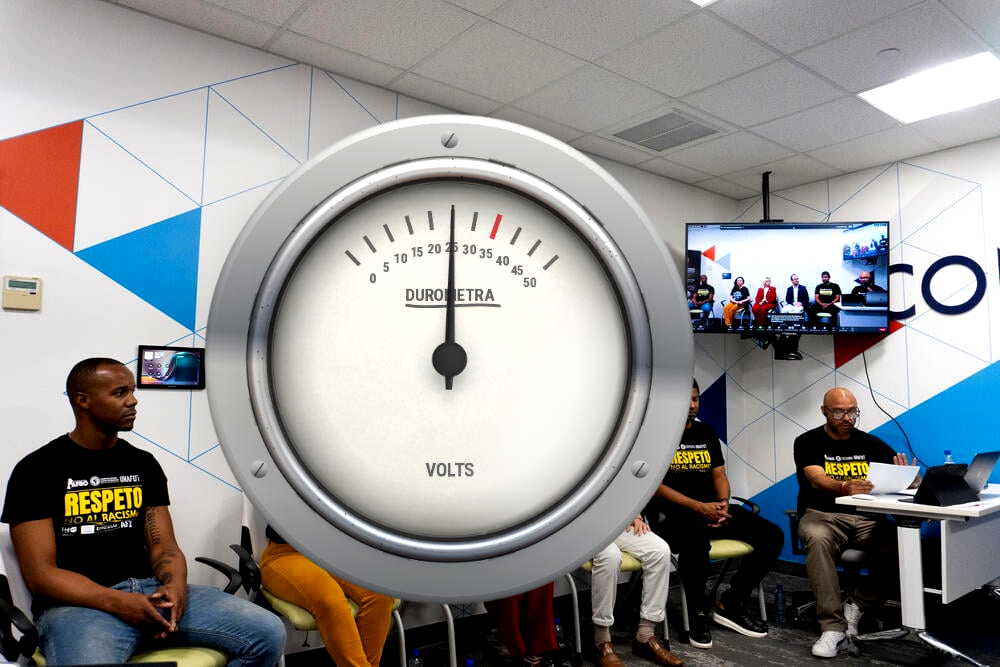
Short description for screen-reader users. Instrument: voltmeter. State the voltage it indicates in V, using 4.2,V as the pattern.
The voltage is 25,V
